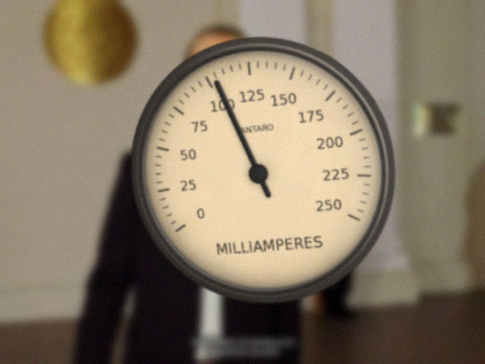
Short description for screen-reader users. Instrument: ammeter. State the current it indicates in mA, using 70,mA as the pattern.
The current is 105,mA
